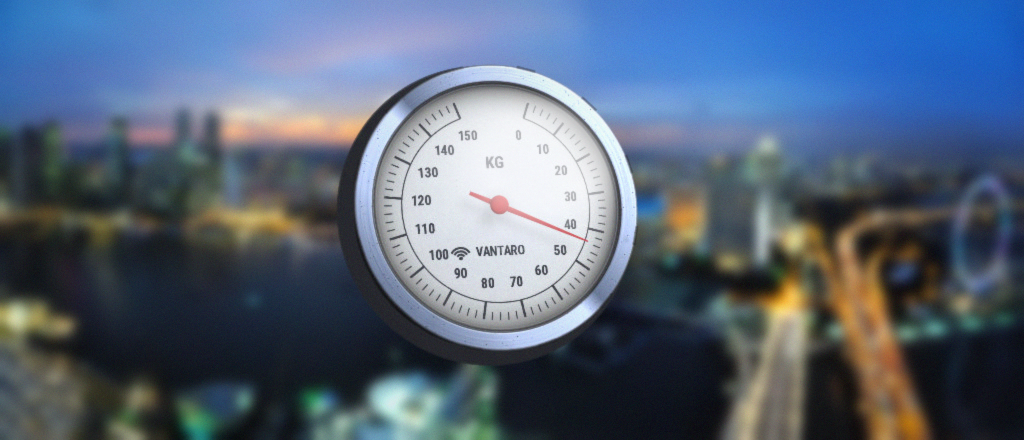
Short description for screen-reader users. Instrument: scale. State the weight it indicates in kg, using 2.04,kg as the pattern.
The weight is 44,kg
